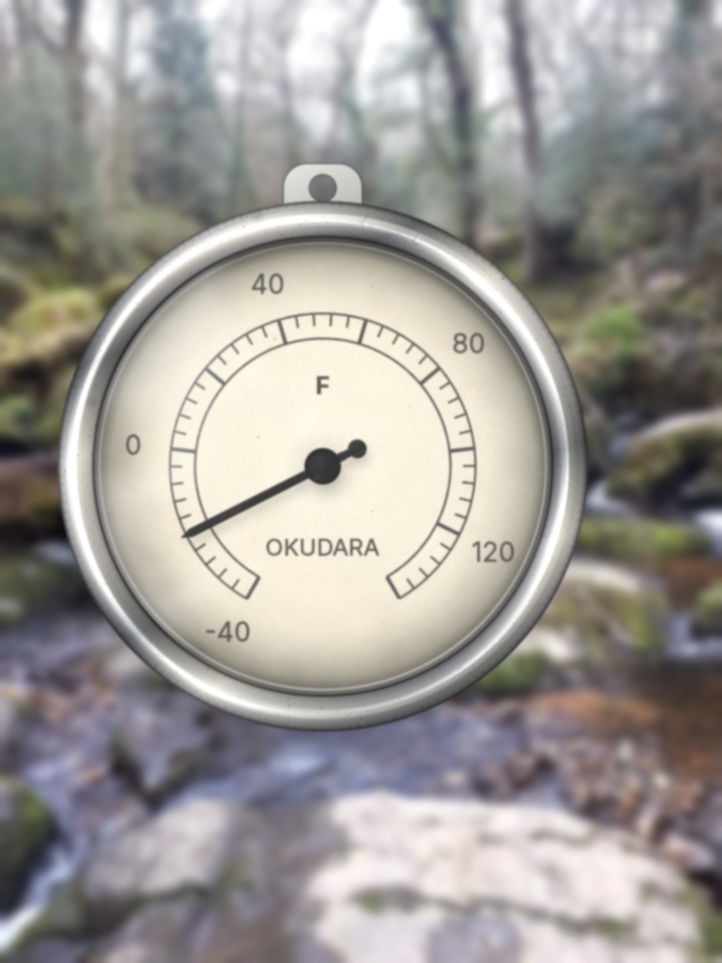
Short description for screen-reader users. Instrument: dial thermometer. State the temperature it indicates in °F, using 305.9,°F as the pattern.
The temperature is -20,°F
